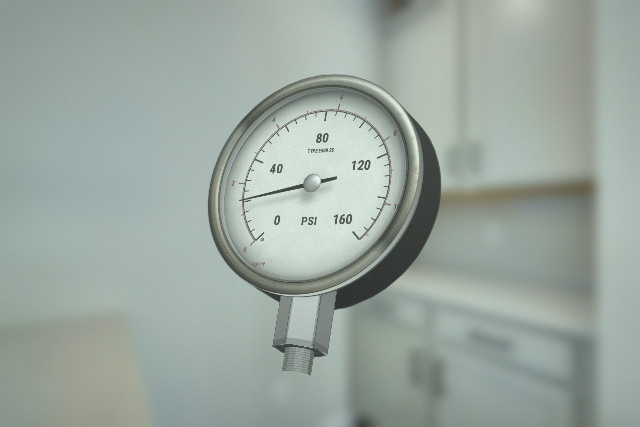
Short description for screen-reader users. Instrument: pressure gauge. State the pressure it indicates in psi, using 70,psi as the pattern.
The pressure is 20,psi
